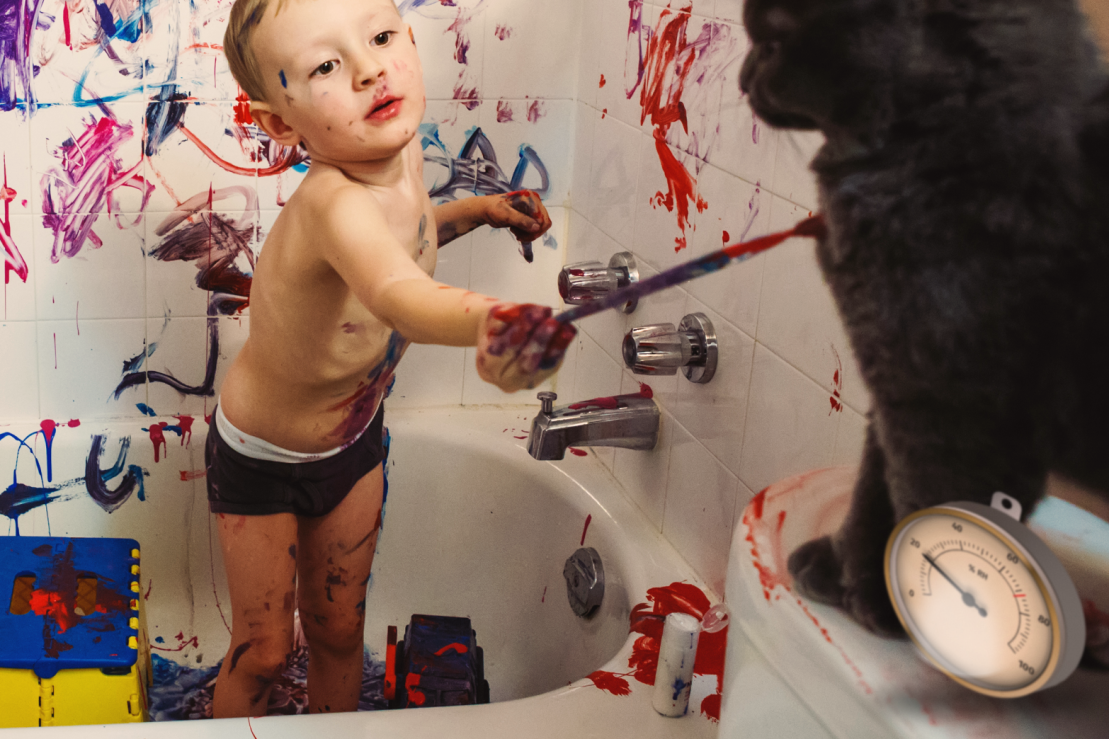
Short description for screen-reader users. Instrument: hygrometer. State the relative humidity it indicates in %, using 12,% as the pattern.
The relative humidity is 20,%
